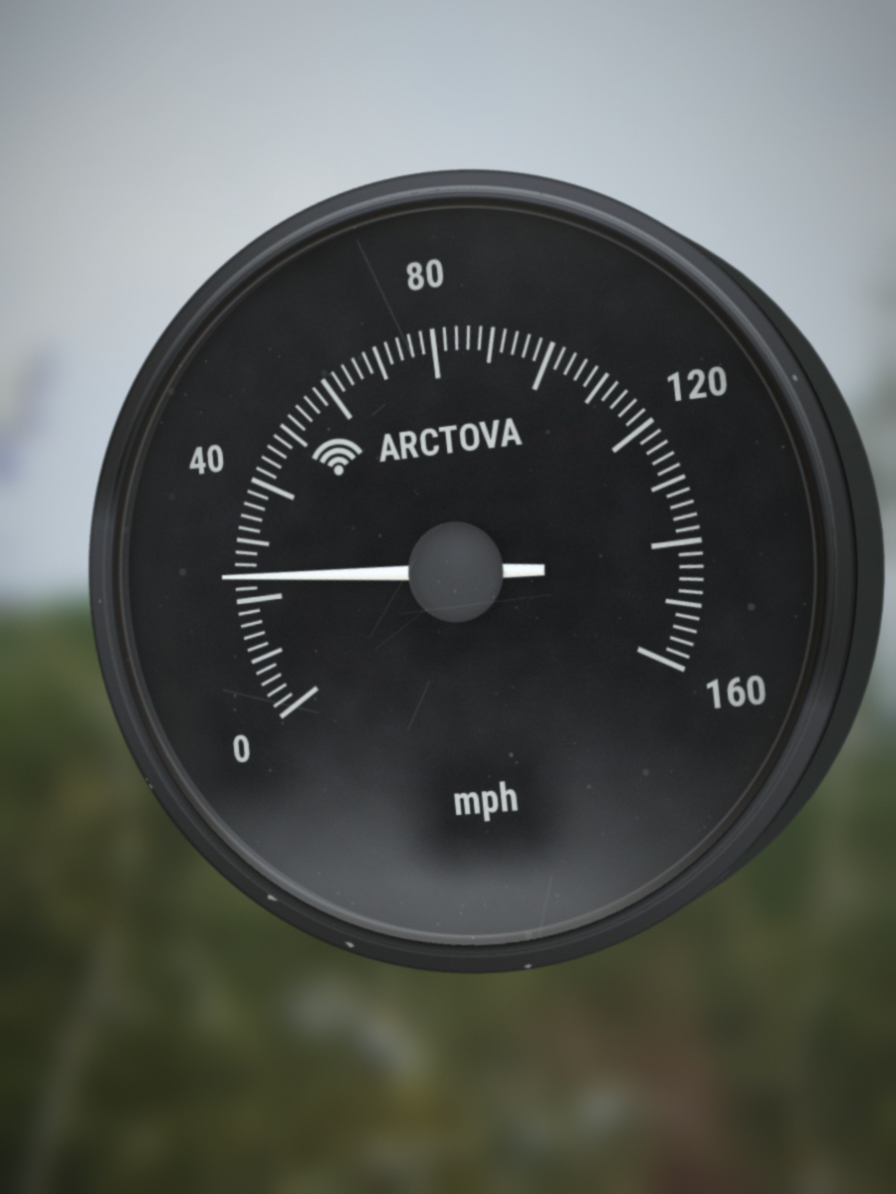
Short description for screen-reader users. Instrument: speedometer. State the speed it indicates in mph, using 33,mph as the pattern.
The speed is 24,mph
